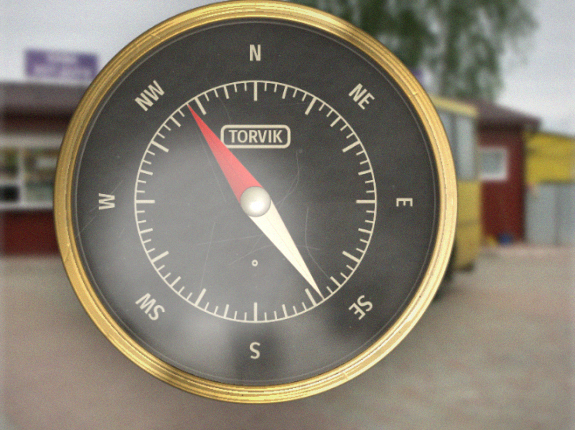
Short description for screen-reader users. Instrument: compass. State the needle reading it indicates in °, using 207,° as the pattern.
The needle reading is 325,°
